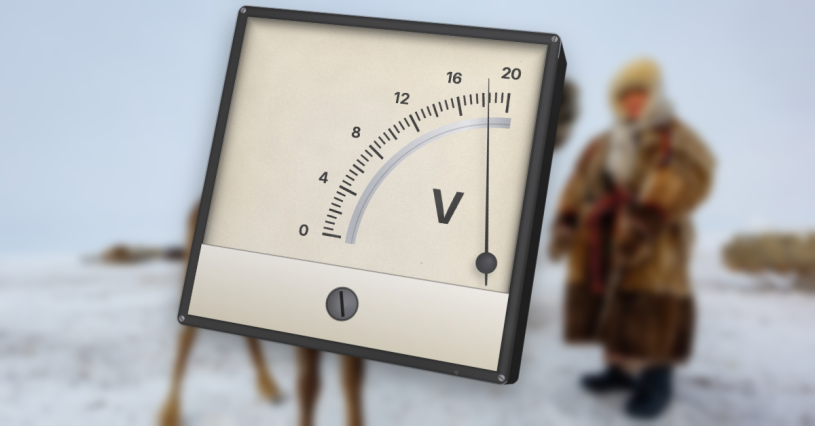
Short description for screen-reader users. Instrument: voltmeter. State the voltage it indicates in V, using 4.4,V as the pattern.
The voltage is 18.5,V
